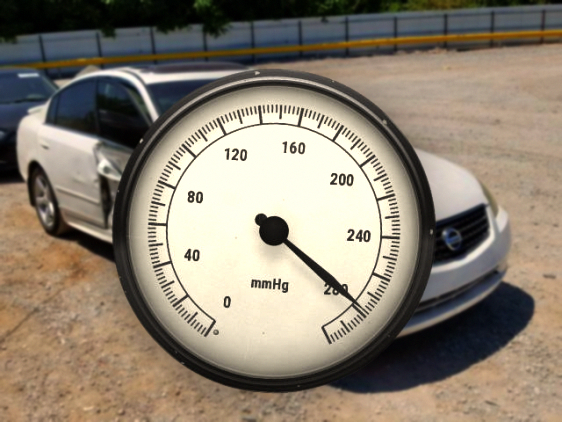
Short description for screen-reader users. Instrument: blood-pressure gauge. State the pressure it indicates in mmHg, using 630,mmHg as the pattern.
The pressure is 278,mmHg
